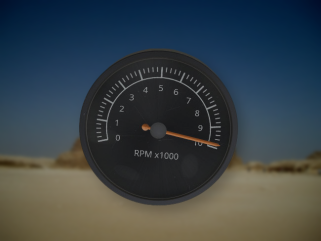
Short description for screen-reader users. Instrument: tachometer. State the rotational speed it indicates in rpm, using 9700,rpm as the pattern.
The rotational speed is 9800,rpm
